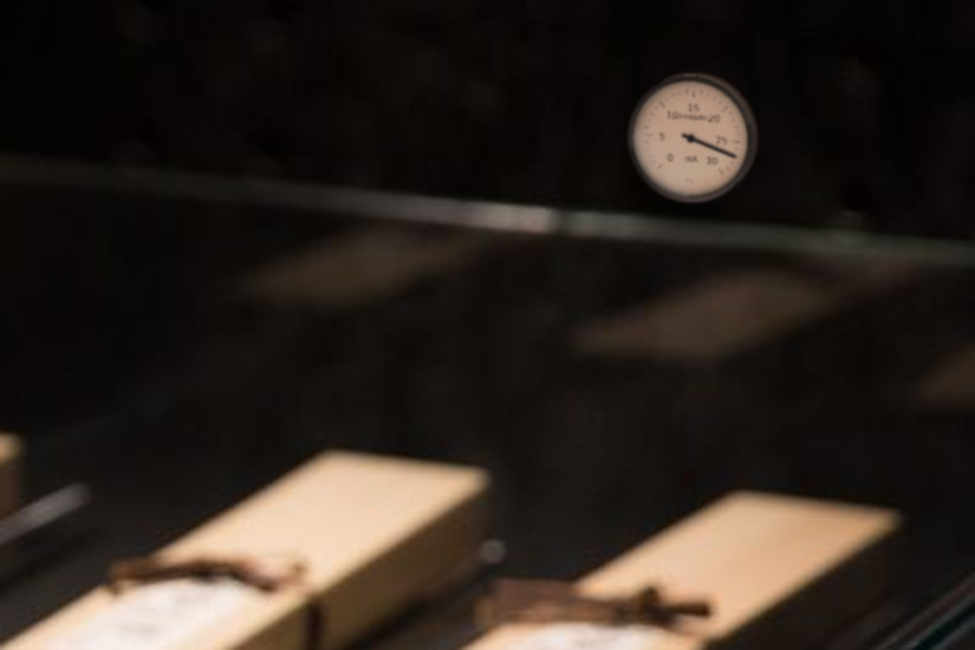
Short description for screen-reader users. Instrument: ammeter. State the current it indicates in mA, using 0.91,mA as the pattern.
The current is 27,mA
